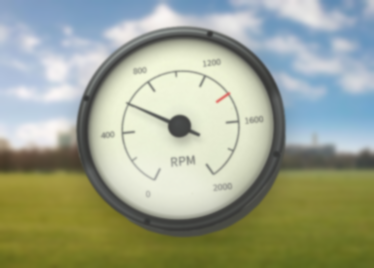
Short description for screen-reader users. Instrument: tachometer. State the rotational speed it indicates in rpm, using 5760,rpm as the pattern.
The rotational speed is 600,rpm
